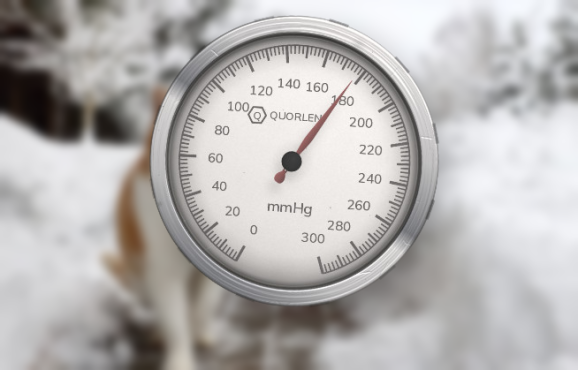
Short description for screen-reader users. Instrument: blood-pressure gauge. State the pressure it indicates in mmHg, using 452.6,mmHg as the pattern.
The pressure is 178,mmHg
